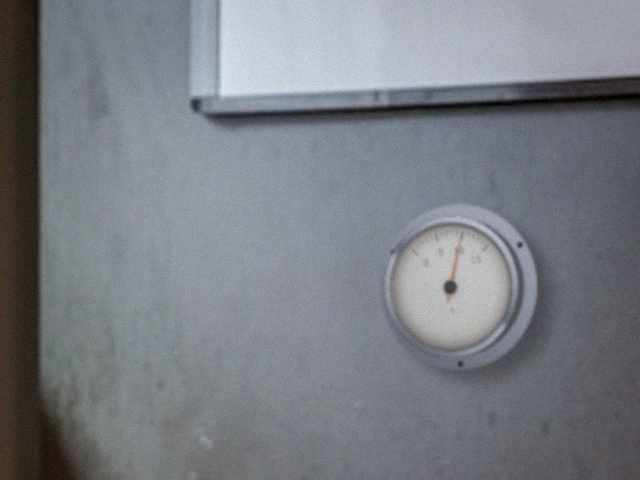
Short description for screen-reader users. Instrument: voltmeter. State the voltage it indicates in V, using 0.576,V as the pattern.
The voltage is 10,V
